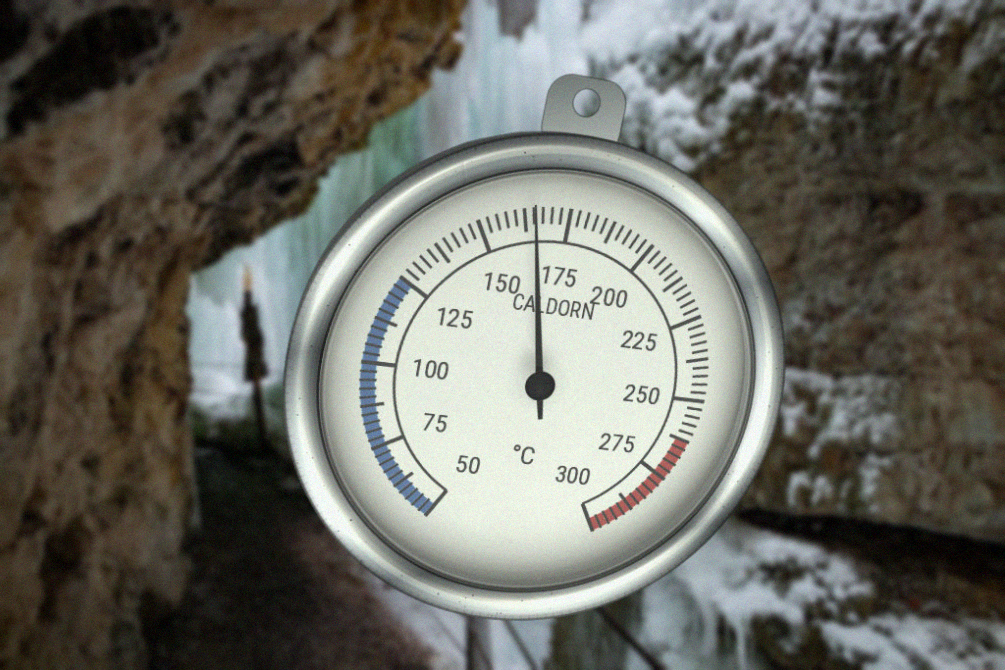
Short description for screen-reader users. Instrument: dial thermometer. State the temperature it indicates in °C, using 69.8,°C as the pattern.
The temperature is 165,°C
